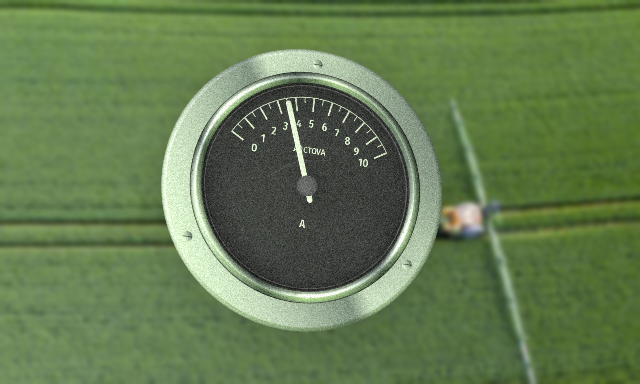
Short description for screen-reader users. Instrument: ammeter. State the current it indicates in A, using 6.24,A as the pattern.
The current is 3.5,A
